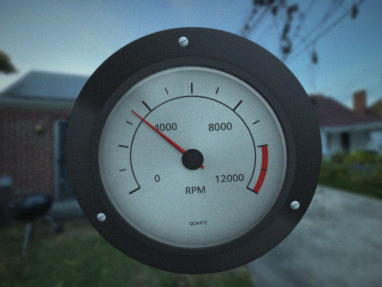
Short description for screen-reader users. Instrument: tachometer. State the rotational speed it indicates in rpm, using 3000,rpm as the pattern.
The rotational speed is 3500,rpm
